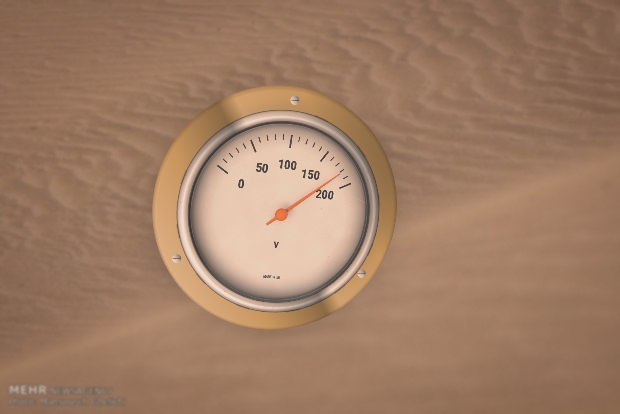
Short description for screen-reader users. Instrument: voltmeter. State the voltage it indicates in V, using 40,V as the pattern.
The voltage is 180,V
